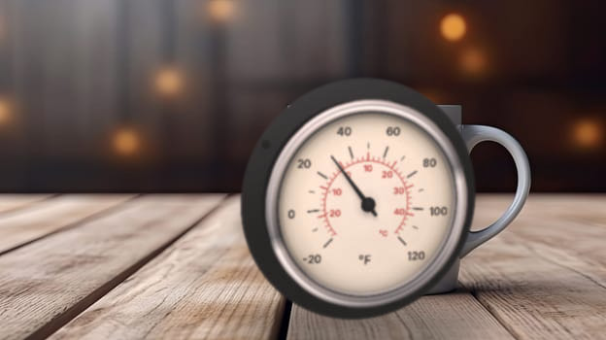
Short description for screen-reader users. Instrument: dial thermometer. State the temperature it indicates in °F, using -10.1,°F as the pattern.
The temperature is 30,°F
